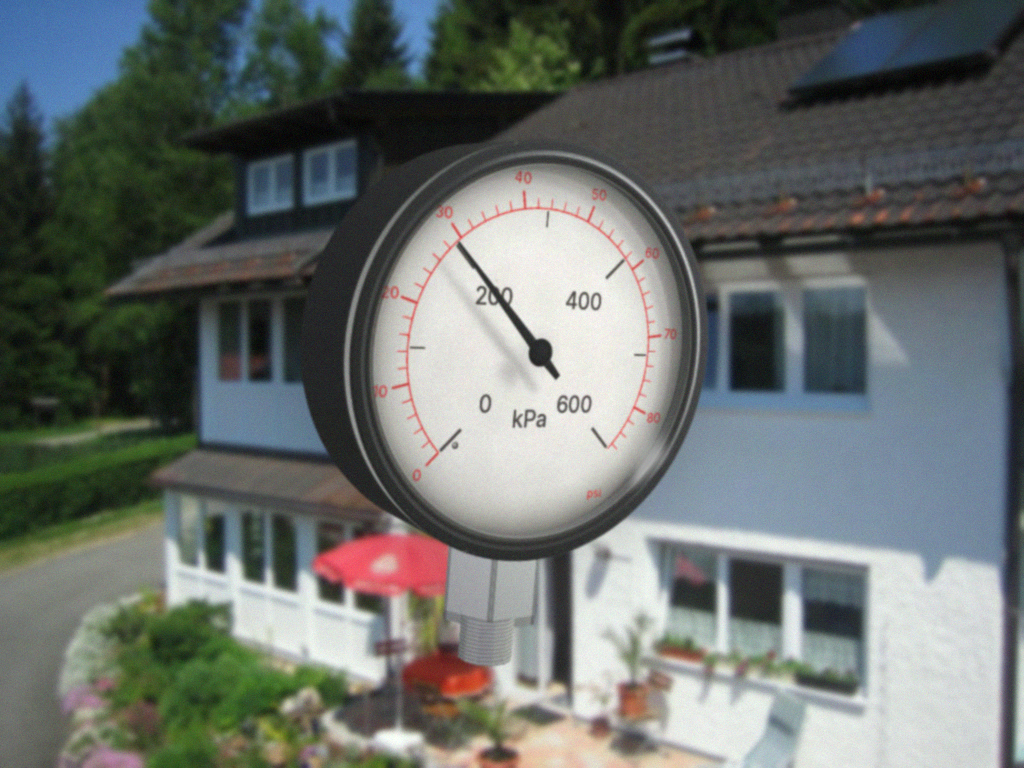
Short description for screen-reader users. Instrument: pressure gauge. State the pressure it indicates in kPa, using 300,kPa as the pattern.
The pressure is 200,kPa
